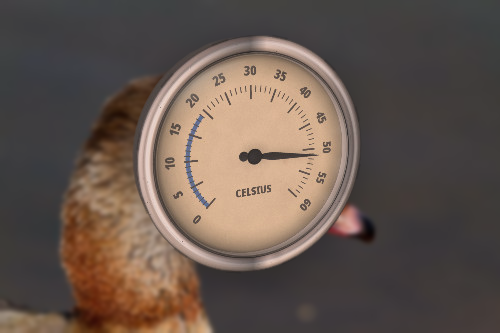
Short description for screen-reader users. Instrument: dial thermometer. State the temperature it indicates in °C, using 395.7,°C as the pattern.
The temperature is 51,°C
